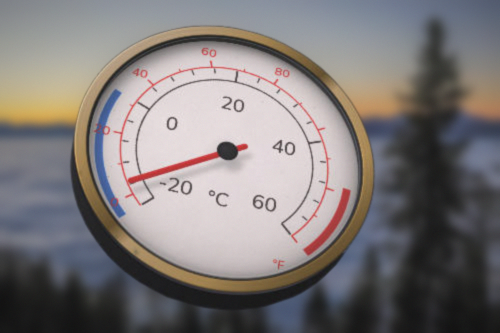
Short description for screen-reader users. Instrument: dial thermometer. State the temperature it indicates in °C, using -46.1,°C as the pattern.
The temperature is -16,°C
